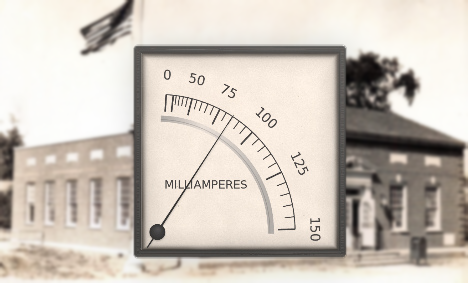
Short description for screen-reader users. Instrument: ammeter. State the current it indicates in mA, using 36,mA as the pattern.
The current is 85,mA
